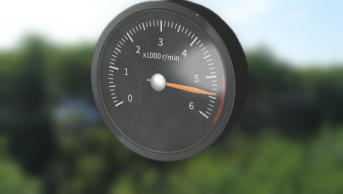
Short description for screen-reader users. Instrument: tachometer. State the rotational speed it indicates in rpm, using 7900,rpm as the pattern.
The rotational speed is 5400,rpm
